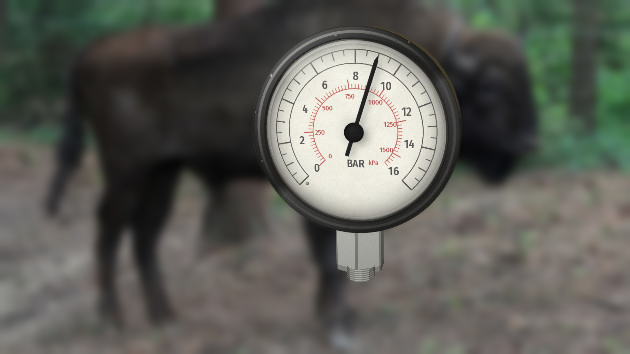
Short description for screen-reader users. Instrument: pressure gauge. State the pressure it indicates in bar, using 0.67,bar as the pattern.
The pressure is 9,bar
